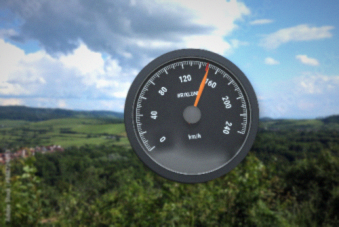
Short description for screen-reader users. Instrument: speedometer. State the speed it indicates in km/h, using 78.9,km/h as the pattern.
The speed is 150,km/h
